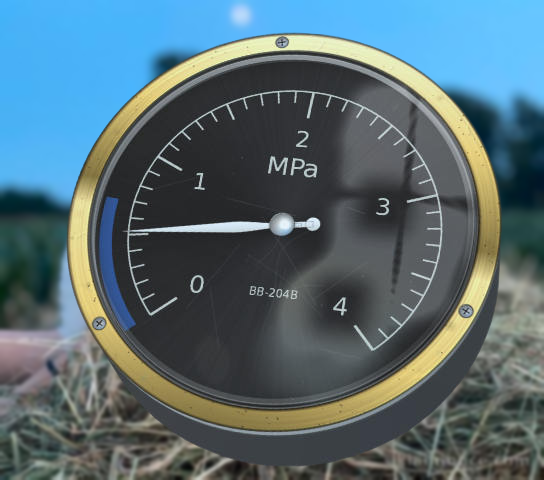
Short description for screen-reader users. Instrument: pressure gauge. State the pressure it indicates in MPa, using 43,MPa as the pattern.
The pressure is 0.5,MPa
